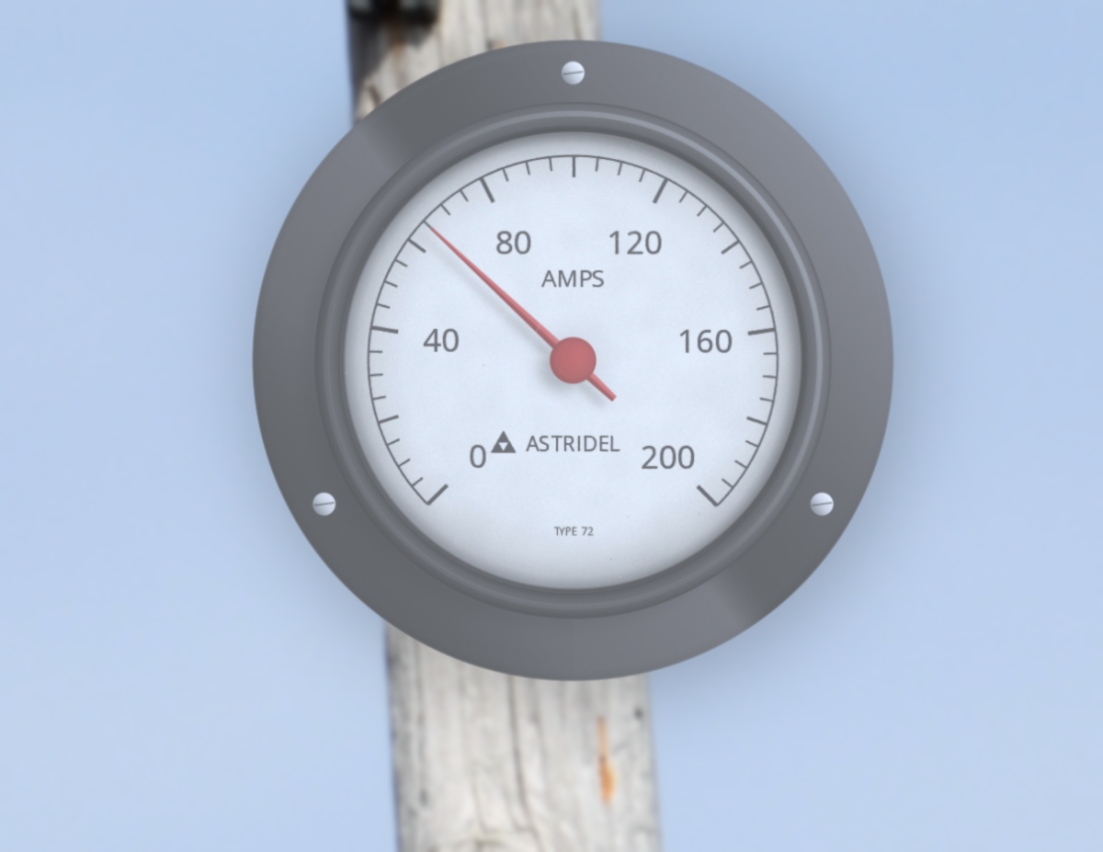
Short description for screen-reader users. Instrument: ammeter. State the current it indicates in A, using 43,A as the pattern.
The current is 65,A
